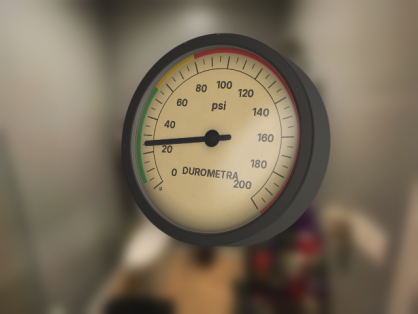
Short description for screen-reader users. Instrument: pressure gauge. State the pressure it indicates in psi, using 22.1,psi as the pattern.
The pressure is 25,psi
